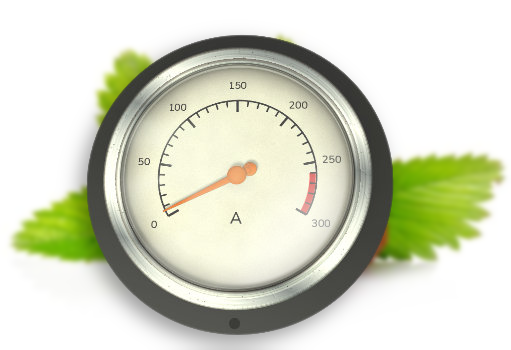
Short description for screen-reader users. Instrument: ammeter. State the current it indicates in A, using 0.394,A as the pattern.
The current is 5,A
